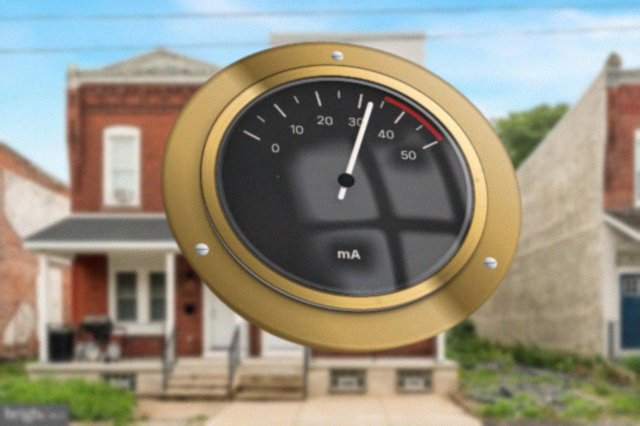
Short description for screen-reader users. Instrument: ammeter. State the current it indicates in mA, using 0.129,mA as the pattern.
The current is 32.5,mA
